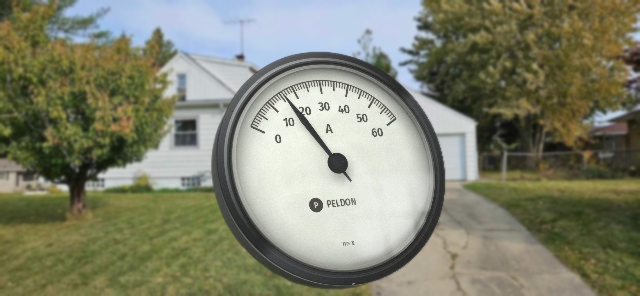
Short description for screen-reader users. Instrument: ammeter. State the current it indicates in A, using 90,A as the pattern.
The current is 15,A
